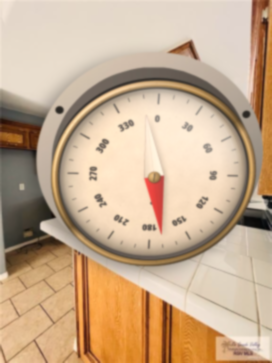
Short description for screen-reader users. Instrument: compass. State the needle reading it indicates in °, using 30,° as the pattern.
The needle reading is 170,°
